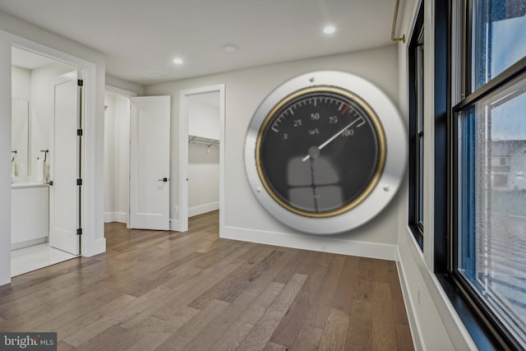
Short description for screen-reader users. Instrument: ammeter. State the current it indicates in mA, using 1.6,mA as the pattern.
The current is 95,mA
